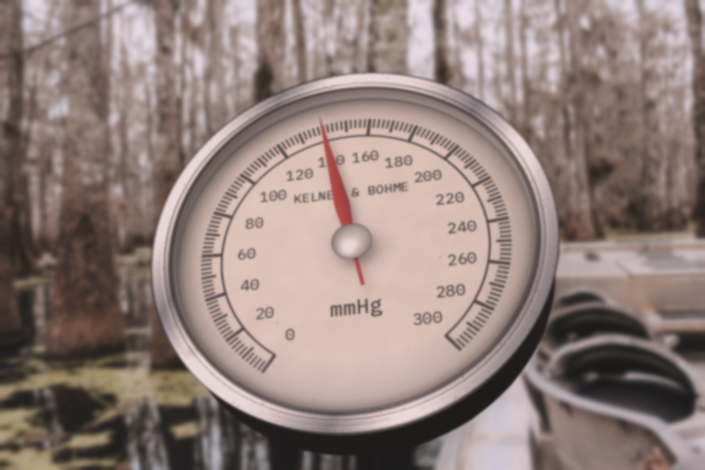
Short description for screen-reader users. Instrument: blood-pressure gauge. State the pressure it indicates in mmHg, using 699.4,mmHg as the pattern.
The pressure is 140,mmHg
